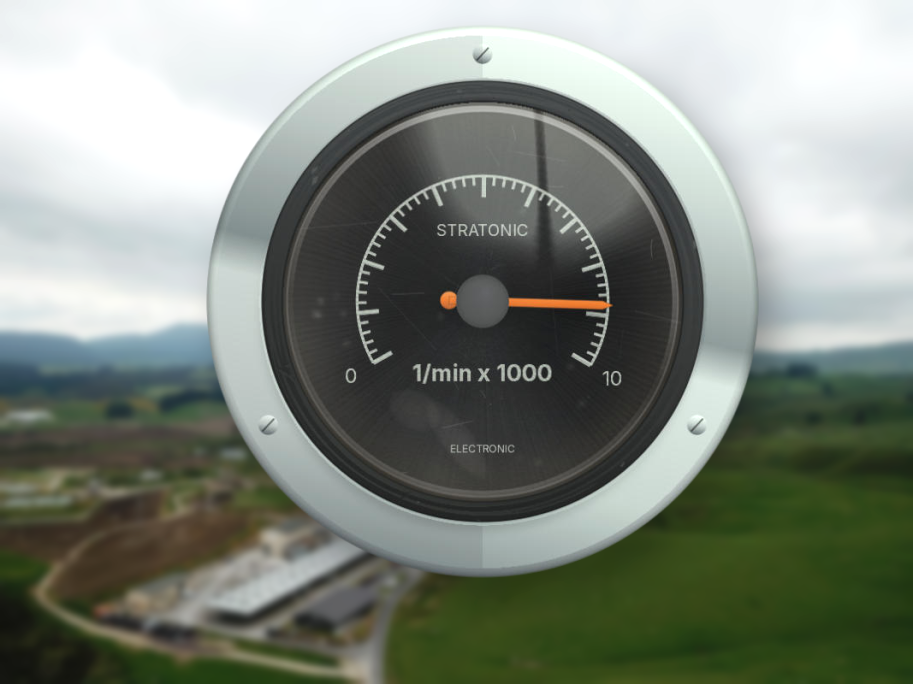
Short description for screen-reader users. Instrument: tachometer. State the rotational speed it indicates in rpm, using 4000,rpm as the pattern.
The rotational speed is 8800,rpm
